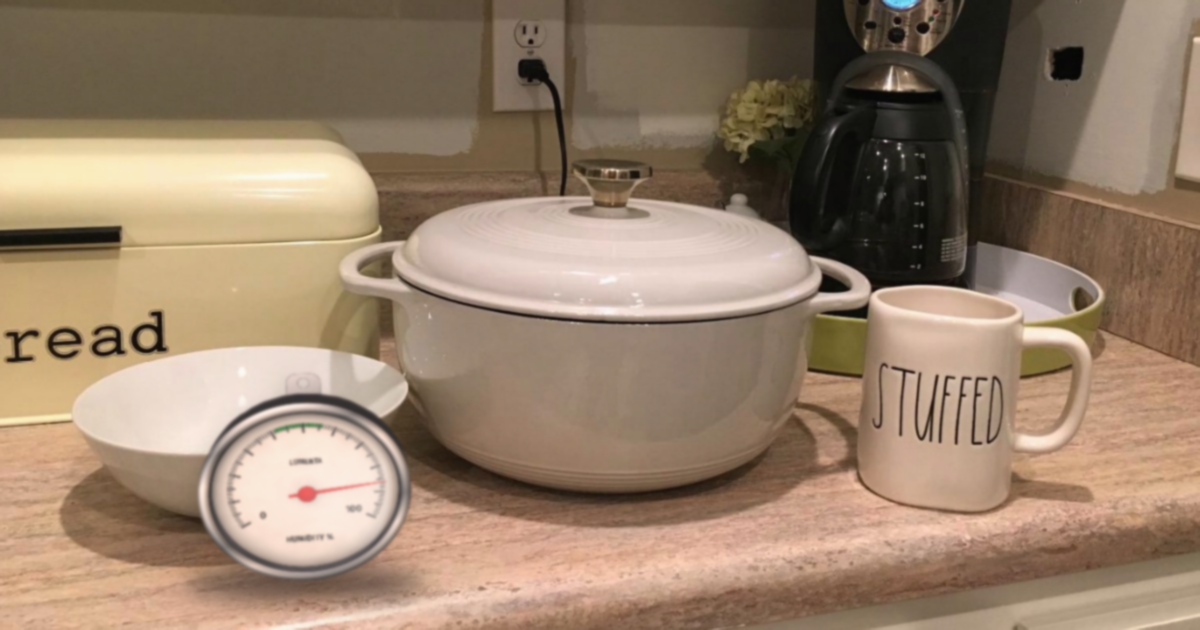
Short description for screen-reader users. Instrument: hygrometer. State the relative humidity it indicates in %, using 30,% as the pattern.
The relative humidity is 85,%
